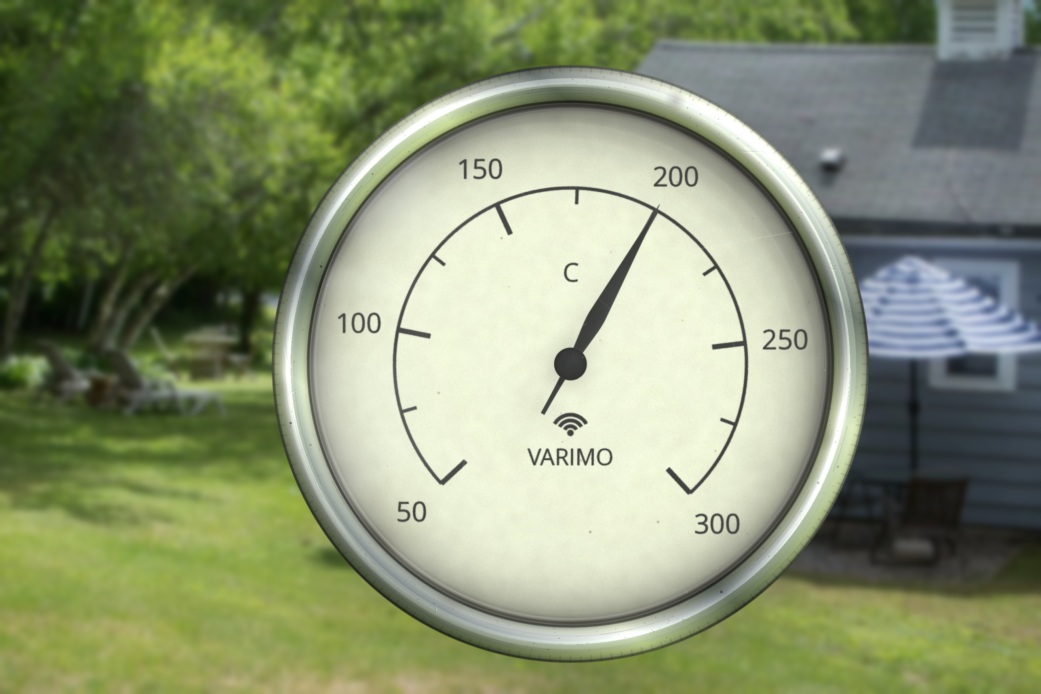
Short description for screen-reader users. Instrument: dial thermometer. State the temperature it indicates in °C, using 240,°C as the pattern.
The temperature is 200,°C
